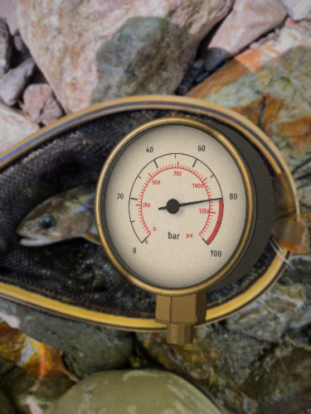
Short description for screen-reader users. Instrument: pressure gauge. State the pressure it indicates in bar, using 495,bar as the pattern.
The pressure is 80,bar
